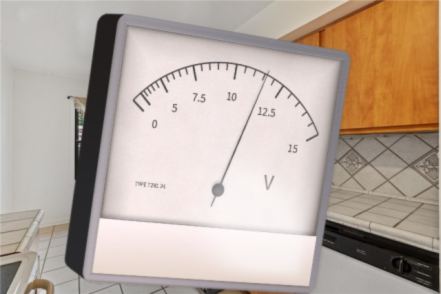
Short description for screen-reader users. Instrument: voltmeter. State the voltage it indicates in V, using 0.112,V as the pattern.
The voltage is 11.5,V
